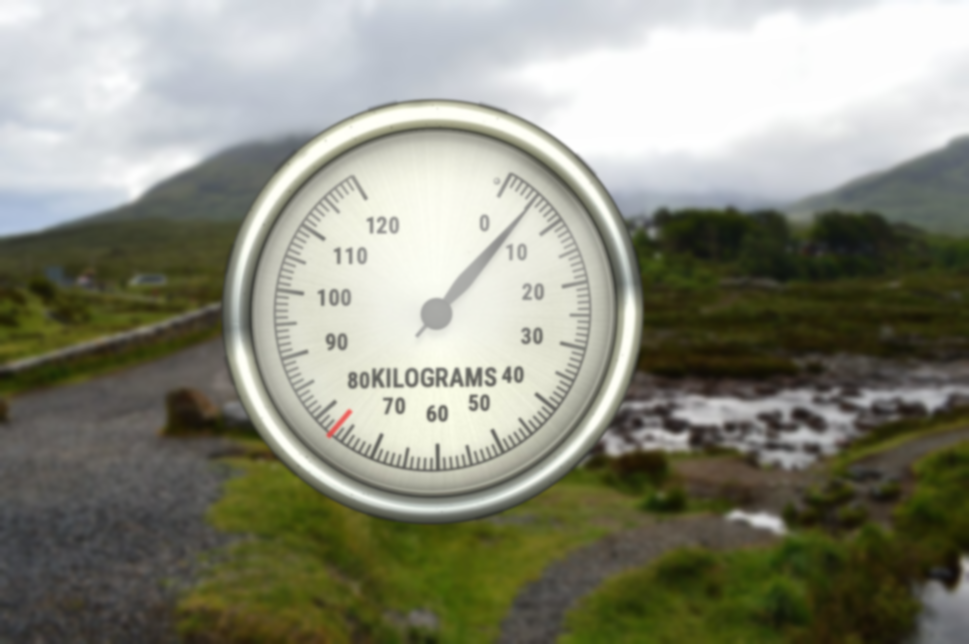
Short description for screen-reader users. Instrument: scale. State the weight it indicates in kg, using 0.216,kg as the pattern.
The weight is 5,kg
